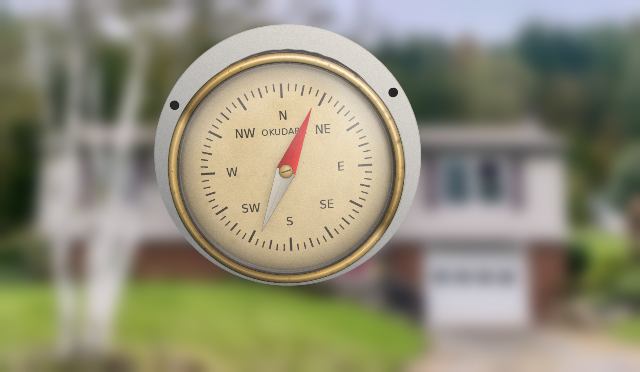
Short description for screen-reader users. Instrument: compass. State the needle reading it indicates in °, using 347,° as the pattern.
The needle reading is 25,°
